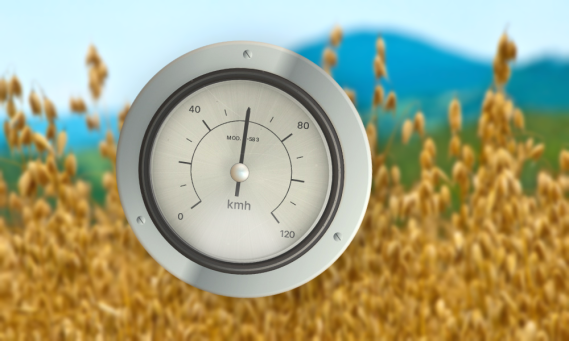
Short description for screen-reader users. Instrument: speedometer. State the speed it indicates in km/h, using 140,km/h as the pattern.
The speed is 60,km/h
